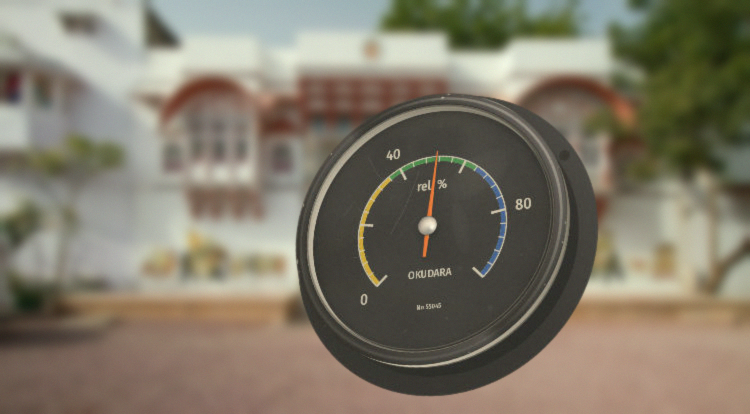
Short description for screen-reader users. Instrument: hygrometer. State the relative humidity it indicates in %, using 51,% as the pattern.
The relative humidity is 52,%
